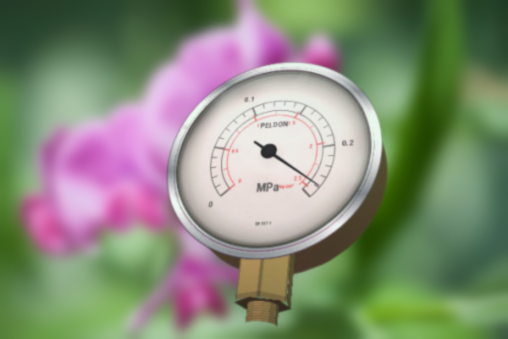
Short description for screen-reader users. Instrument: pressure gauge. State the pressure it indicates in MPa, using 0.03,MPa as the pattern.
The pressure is 0.24,MPa
